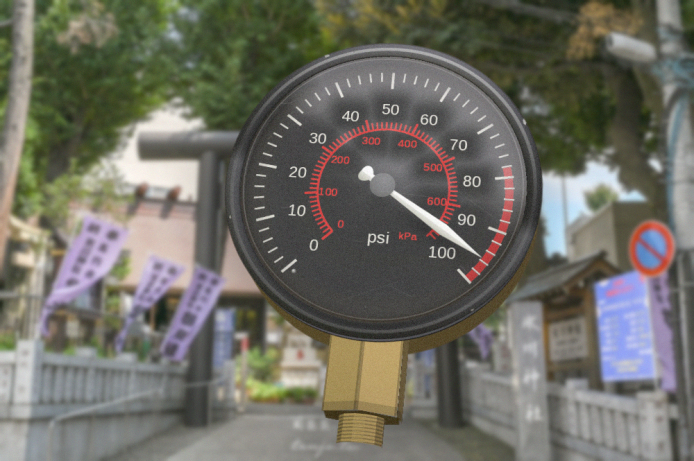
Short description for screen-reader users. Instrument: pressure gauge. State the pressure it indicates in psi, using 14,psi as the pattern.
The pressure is 96,psi
